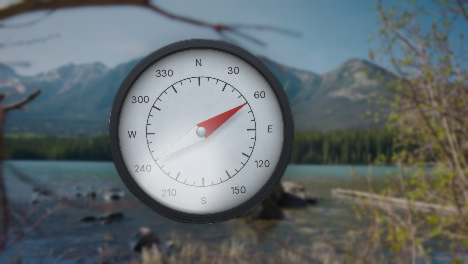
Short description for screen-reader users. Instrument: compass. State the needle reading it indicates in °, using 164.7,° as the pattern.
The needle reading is 60,°
